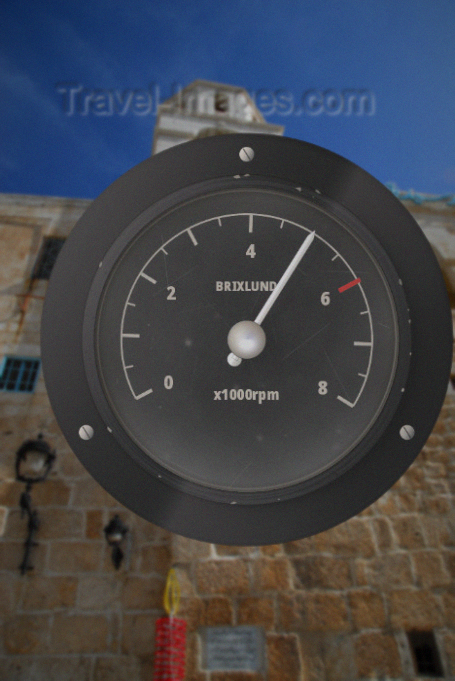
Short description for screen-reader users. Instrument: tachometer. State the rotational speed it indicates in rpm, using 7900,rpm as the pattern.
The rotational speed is 5000,rpm
